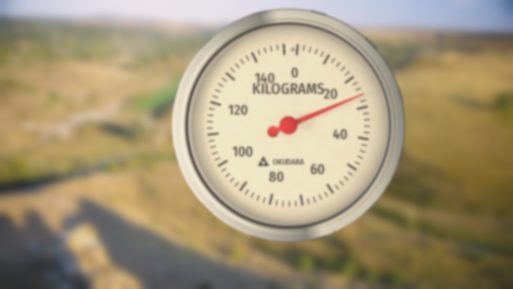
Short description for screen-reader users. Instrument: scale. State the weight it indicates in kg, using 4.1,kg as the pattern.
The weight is 26,kg
